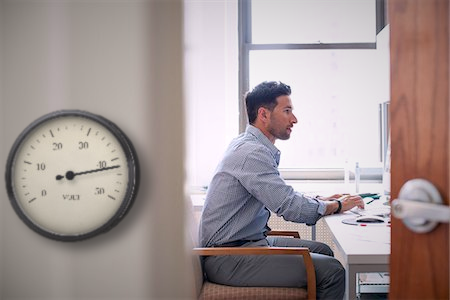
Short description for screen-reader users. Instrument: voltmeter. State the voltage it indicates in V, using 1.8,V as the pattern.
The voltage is 42,V
